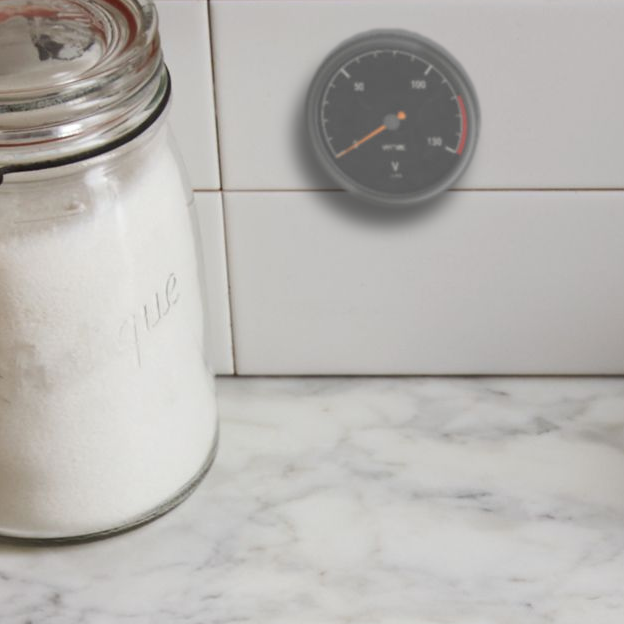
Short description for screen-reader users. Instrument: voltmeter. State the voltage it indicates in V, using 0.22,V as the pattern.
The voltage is 0,V
